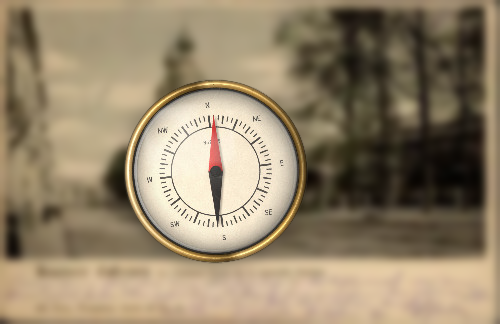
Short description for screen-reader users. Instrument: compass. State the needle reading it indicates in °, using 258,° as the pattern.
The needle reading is 5,°
